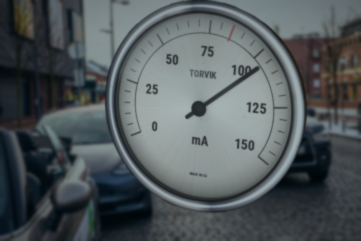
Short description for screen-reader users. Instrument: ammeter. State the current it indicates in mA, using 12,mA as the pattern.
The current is 105,mA
